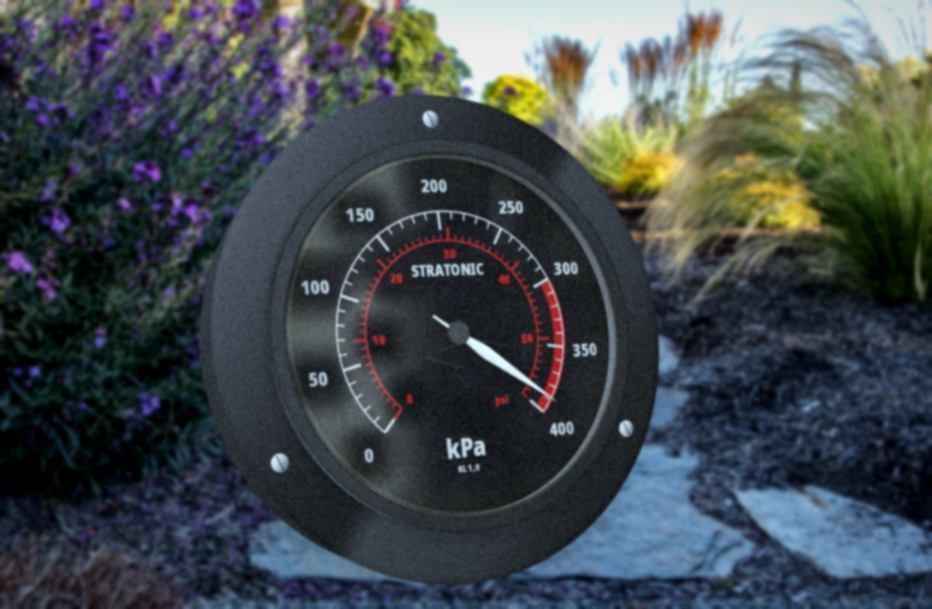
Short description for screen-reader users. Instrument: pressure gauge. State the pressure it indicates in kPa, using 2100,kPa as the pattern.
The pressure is 390,kPa
